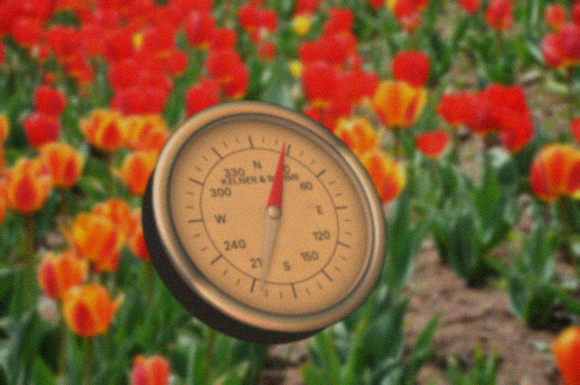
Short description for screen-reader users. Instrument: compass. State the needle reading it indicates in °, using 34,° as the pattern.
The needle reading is 25,°
